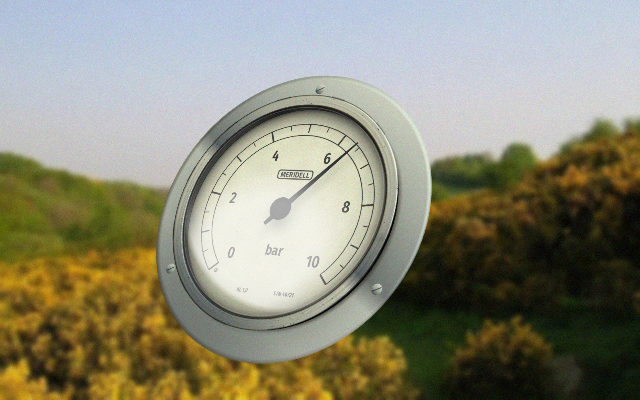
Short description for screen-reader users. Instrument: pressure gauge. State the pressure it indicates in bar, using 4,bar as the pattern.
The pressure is 6.5,bar
